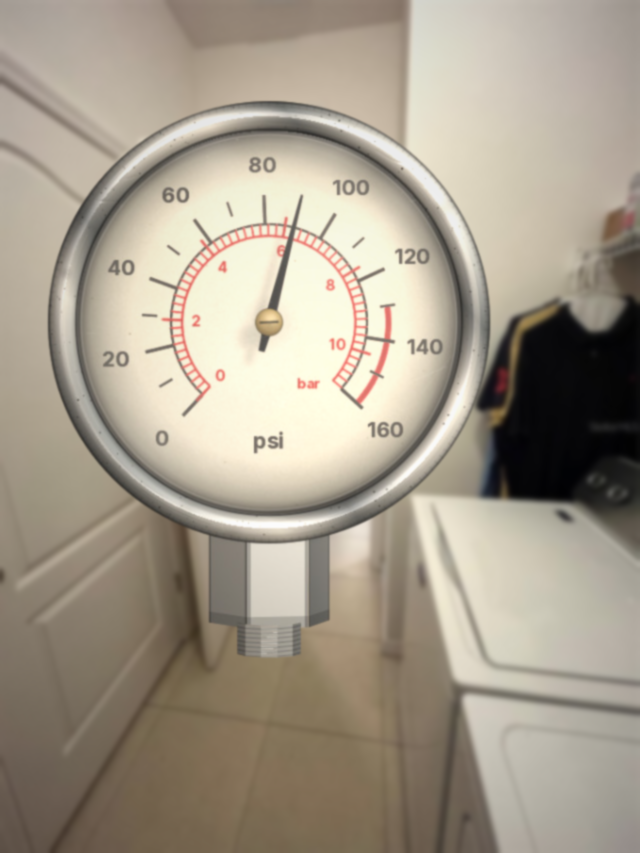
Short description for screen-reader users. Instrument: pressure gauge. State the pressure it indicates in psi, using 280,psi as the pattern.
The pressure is 90,psi
